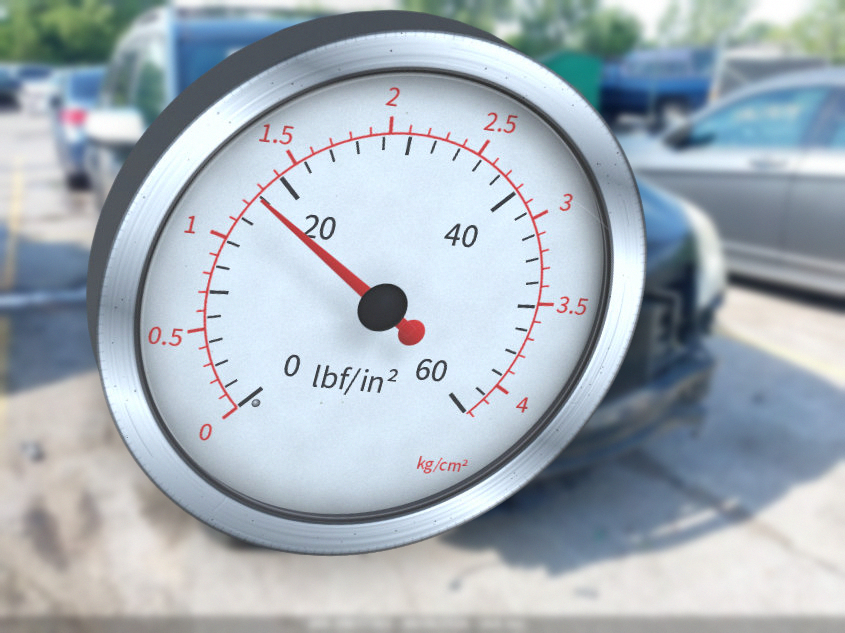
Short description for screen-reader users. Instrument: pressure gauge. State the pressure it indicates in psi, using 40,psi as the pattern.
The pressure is 18,psi
